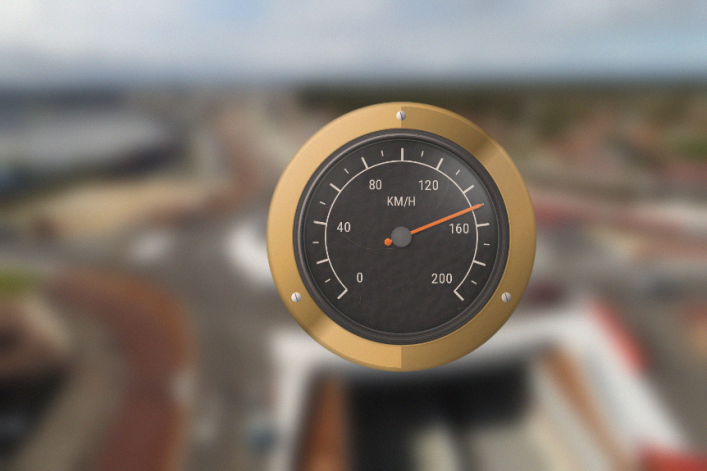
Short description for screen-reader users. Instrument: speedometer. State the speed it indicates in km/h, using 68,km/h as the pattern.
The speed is 150,km/h
